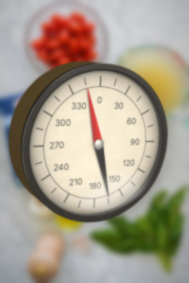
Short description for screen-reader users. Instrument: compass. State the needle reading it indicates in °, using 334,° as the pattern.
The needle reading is 345,°
